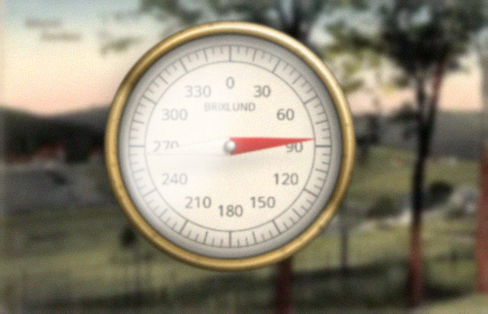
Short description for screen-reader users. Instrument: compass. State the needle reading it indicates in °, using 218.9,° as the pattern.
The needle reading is 85,°
